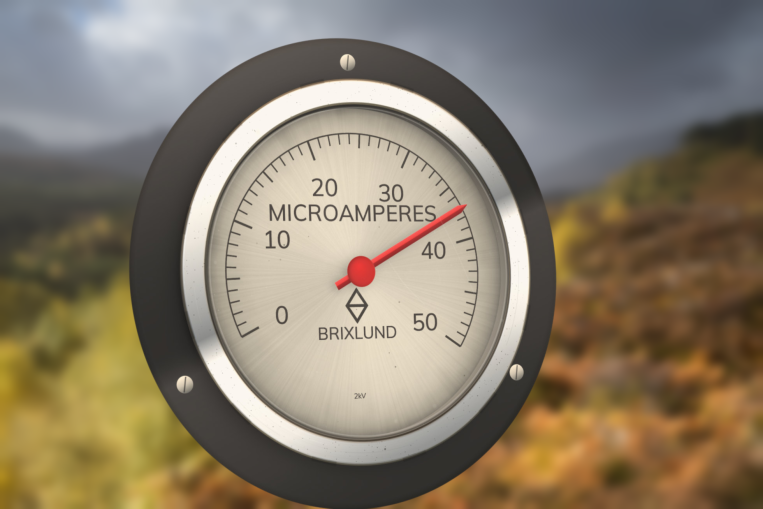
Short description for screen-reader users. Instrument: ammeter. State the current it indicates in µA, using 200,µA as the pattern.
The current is 37,µA
